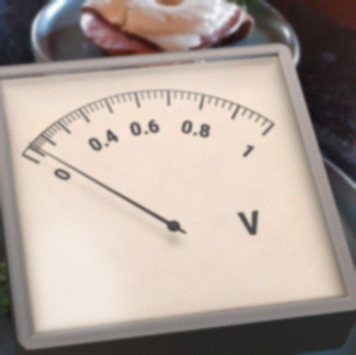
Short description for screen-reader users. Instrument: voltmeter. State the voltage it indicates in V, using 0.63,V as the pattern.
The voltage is 0.1,V
